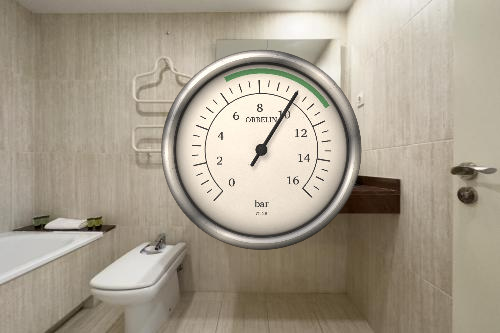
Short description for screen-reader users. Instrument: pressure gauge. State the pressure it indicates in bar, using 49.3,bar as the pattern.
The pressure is 10,bar
